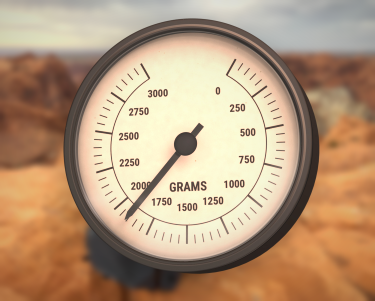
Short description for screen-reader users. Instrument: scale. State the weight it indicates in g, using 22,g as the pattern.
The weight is 1900,g
